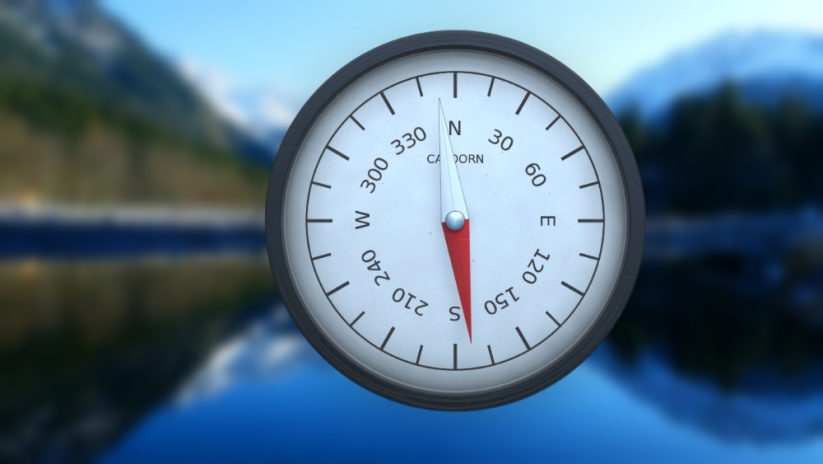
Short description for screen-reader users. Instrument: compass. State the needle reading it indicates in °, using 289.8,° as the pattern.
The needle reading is 172.5,°
